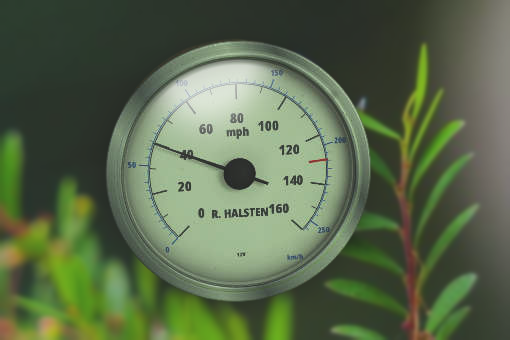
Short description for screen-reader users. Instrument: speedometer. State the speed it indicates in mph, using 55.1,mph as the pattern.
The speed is 40,mph
